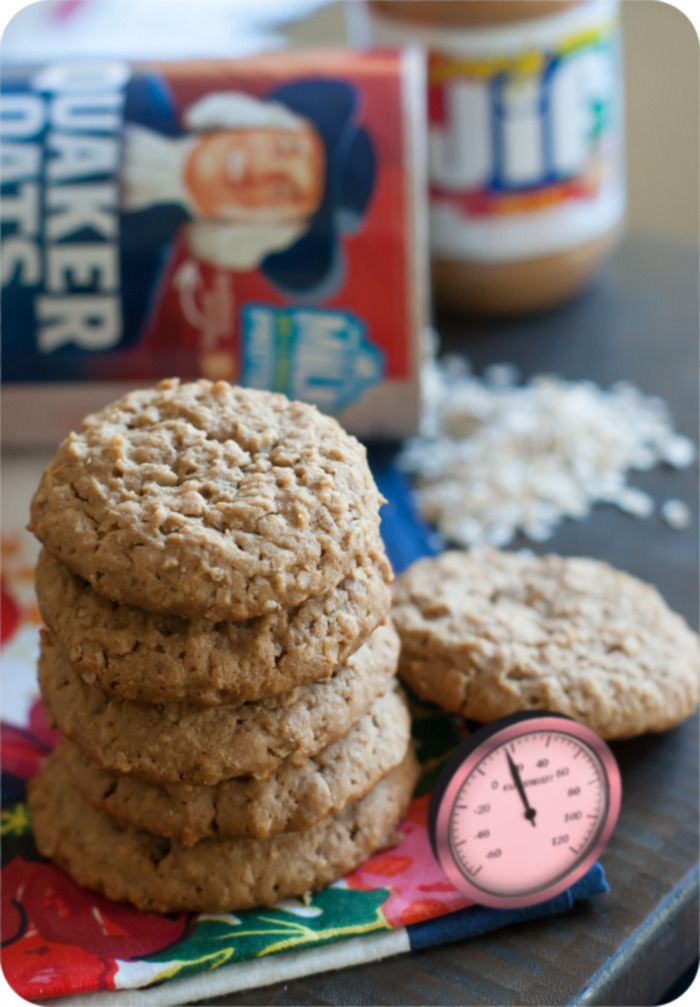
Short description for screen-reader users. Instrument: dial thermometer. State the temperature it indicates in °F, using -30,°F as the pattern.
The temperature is 16,°F
